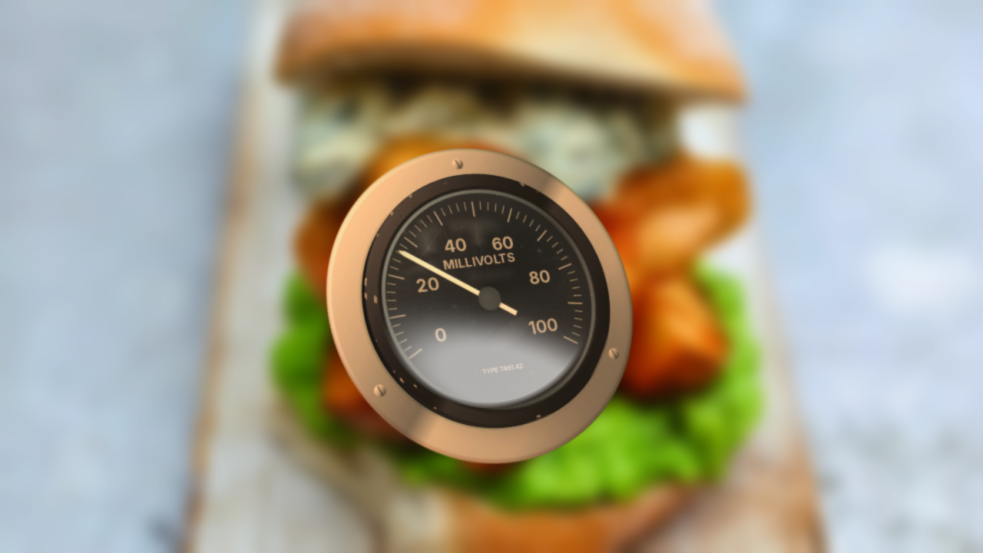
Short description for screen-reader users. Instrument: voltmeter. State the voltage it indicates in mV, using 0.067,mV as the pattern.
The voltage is 26,mV
